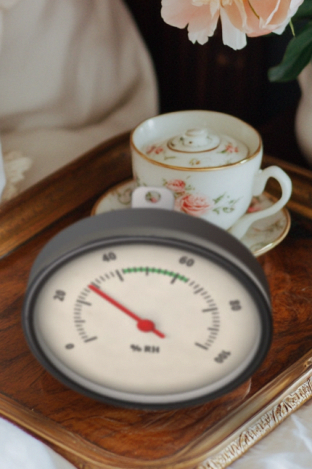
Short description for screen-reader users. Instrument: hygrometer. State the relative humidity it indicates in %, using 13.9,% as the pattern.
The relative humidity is 30,%
